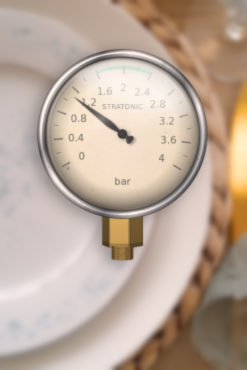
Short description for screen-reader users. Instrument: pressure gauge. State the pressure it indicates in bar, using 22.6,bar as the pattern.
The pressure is 1.1,bar
